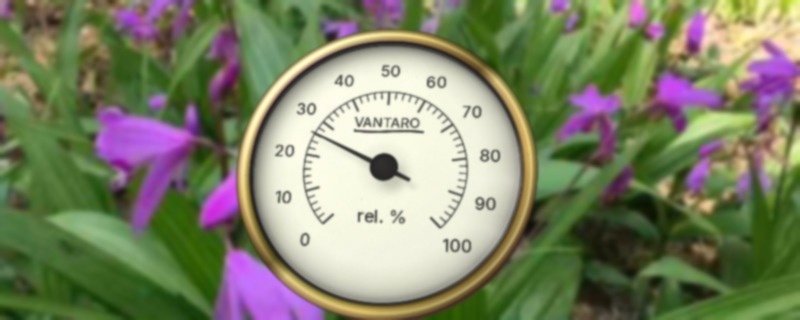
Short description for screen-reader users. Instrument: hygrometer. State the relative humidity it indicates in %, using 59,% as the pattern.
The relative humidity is 26,%
